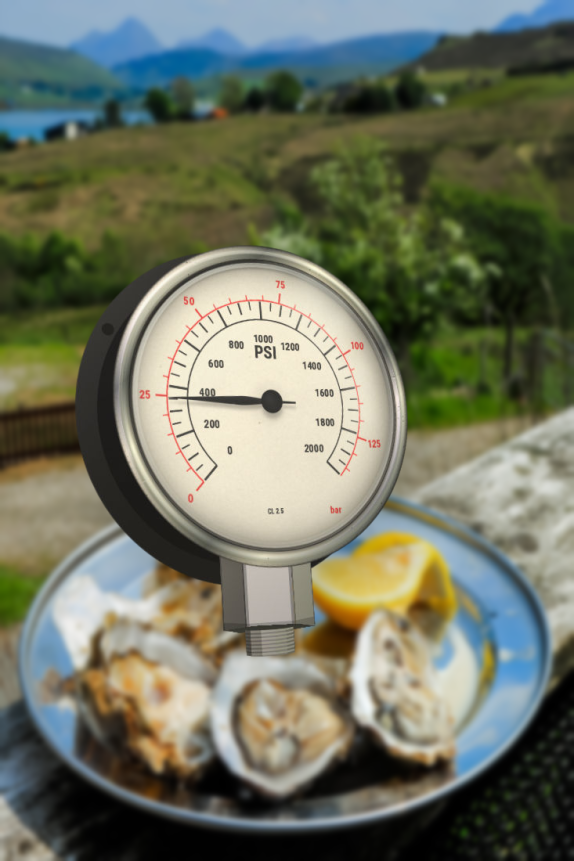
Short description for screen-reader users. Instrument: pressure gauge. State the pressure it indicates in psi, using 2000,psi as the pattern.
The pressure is 350,psi
